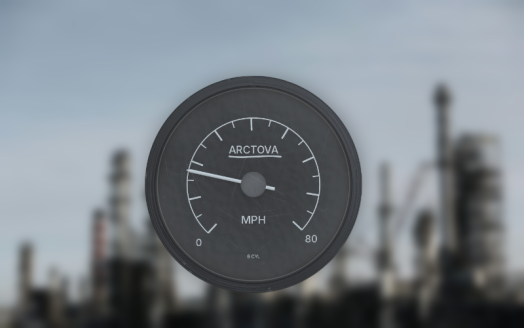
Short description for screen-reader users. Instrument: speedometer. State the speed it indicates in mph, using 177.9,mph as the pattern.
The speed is 17.5,mph
